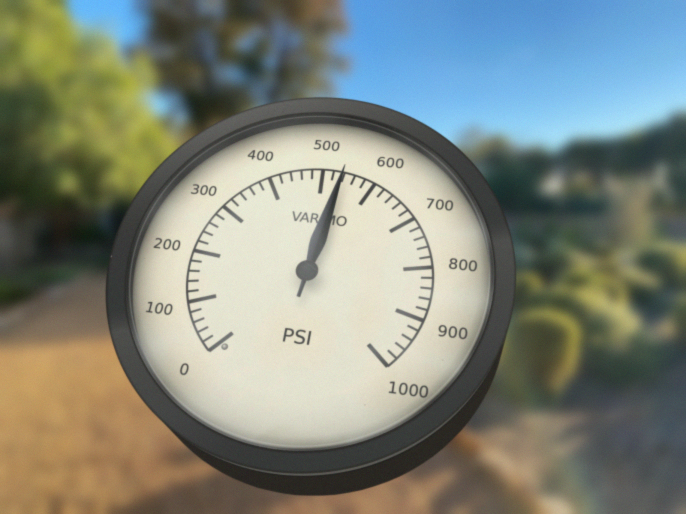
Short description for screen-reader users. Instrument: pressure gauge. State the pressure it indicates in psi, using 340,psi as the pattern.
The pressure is 540,psi
